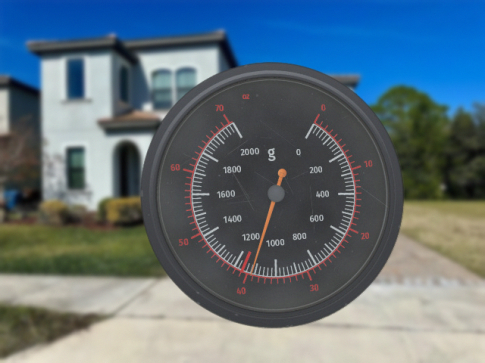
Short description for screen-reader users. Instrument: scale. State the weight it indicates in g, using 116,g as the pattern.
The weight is 1120,g
